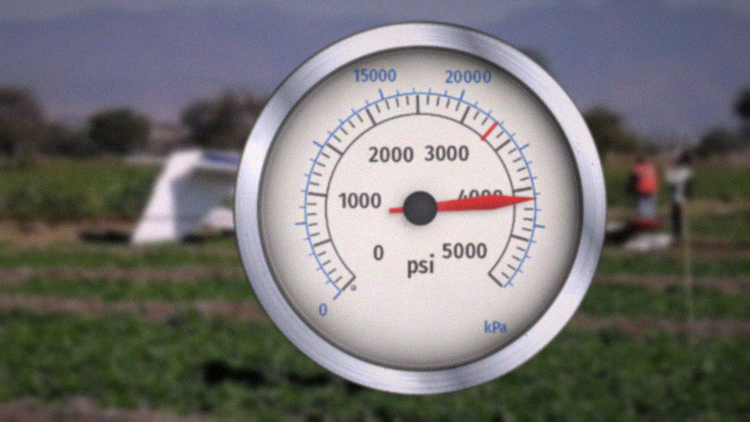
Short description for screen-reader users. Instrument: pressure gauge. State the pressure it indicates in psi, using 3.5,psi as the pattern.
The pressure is 4100,psi
